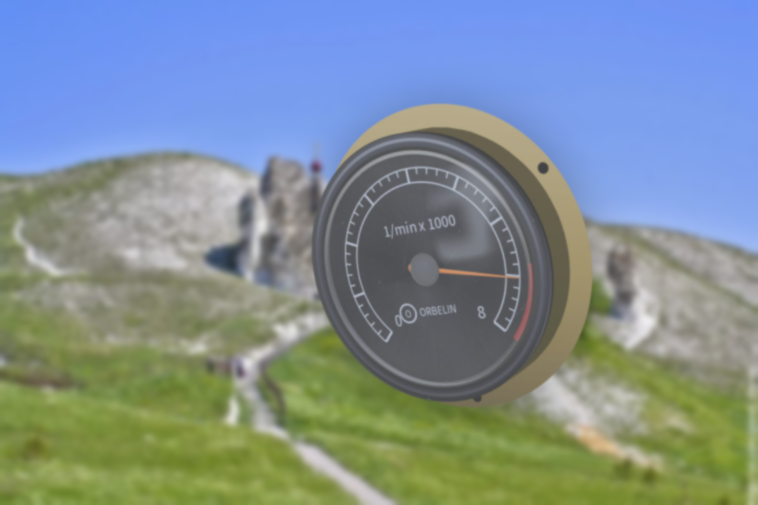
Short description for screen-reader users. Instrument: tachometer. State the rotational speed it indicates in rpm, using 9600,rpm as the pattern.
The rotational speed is 7000,rpm
